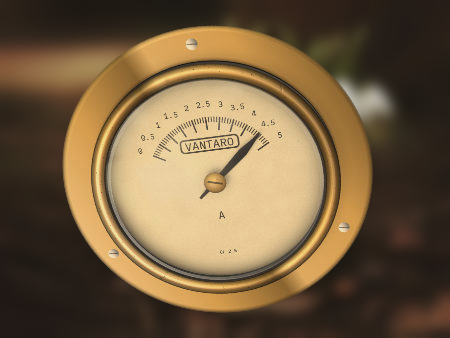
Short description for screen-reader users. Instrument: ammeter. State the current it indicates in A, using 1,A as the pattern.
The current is 4.5,A
